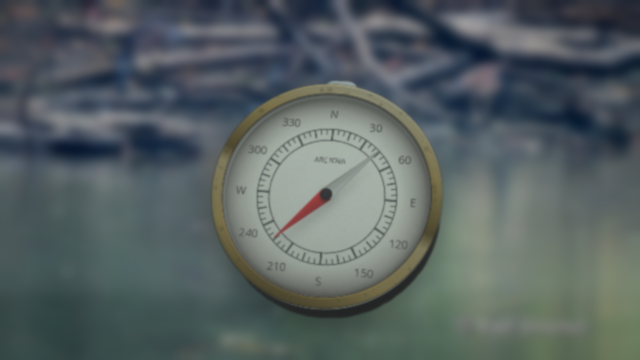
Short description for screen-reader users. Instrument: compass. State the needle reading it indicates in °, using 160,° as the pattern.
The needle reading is 225,°
